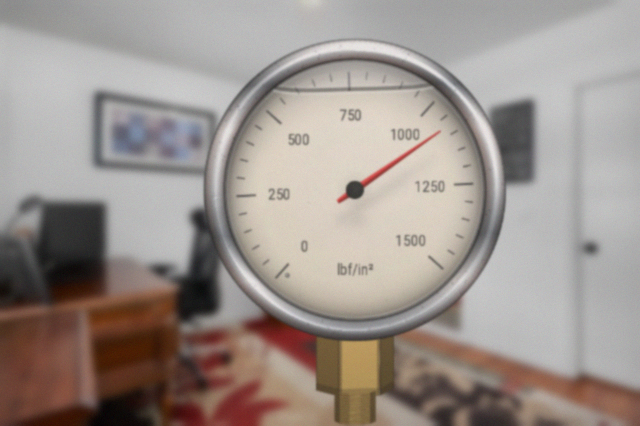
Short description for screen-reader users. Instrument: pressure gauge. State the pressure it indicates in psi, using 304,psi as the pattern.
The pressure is 1075,psi
